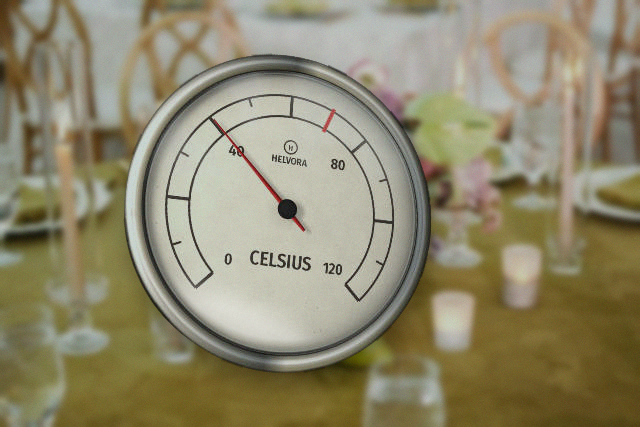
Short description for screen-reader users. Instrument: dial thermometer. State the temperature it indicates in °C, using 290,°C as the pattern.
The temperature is 40,°C
